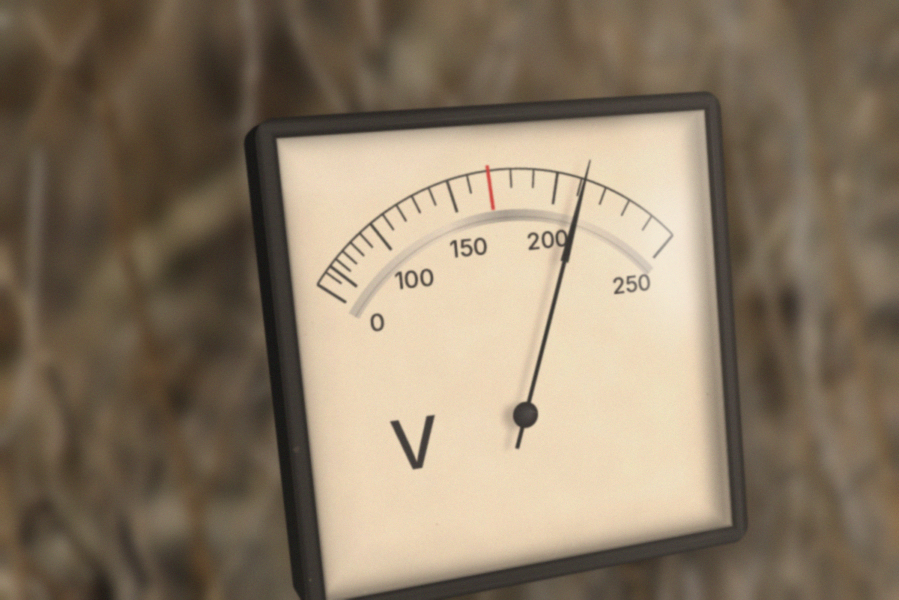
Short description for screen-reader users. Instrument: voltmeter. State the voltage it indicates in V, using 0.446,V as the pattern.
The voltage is 210,V
